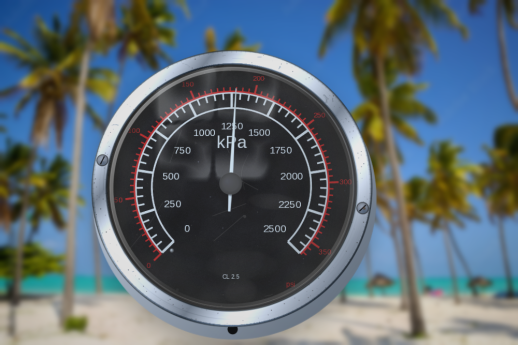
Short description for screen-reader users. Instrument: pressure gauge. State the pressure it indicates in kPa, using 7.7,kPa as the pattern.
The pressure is 1275,kPa
